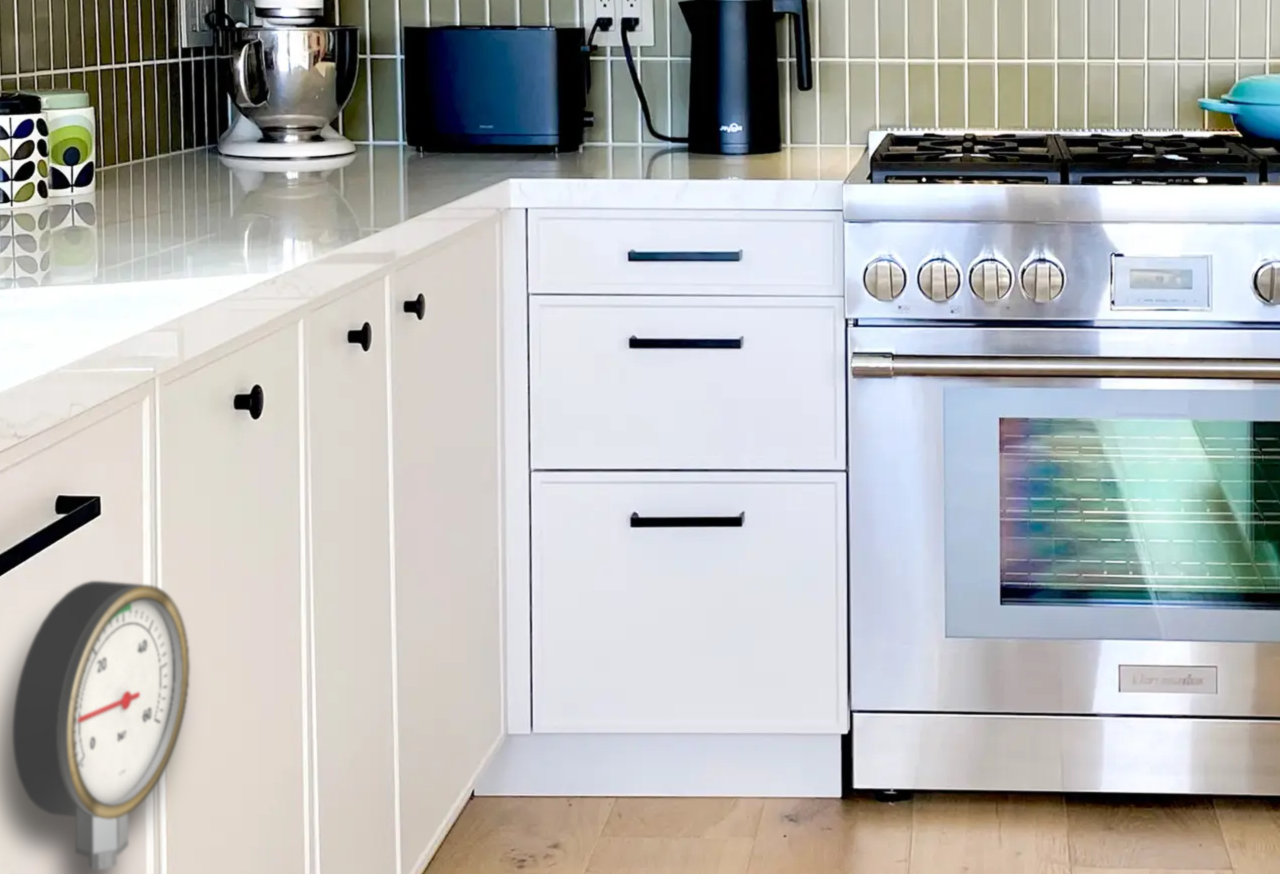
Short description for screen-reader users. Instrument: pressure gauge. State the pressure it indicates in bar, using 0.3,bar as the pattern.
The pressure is 8,bar
